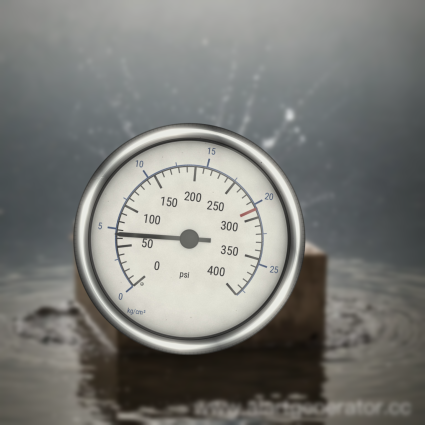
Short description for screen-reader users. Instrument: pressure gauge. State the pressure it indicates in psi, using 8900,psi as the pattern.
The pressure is 65,psi
